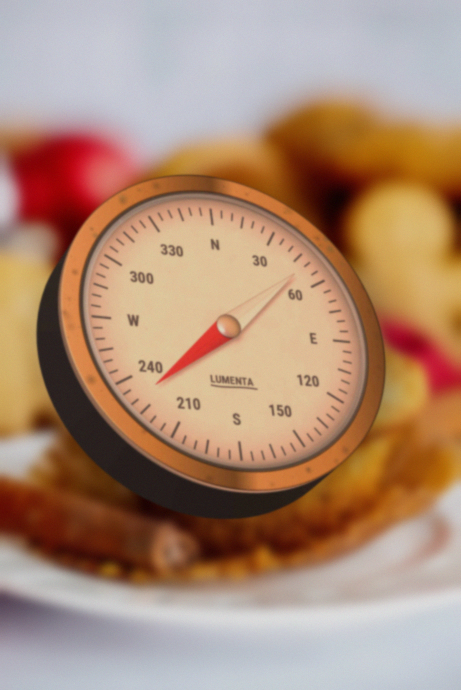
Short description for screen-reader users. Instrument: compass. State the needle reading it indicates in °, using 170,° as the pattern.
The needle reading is 230,°
